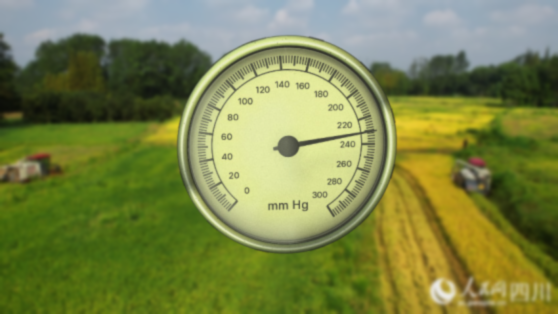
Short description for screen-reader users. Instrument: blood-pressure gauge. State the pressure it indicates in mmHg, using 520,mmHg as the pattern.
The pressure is 230,mmHg
